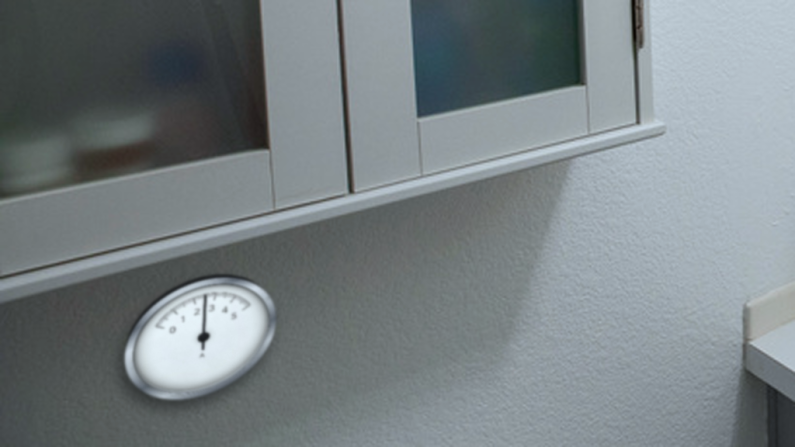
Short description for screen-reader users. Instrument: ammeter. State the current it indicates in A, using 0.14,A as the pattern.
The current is 2.5,A
